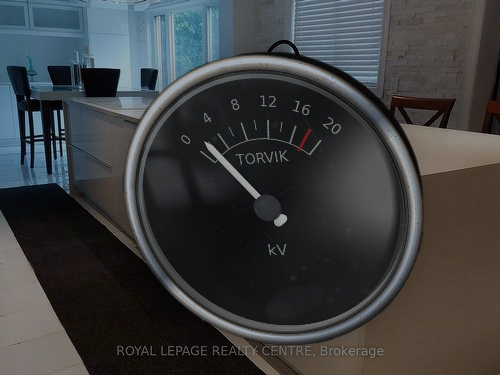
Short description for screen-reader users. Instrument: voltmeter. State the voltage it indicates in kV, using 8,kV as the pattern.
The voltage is 2,kV
